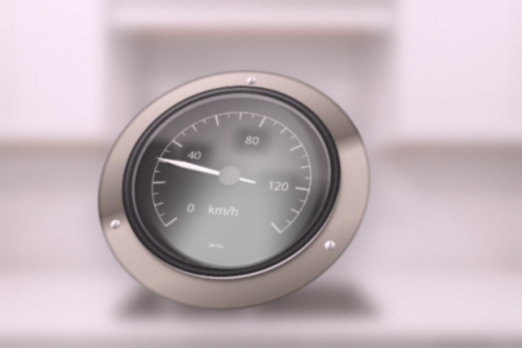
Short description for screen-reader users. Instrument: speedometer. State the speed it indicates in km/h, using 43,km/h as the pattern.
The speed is 30,km/h
